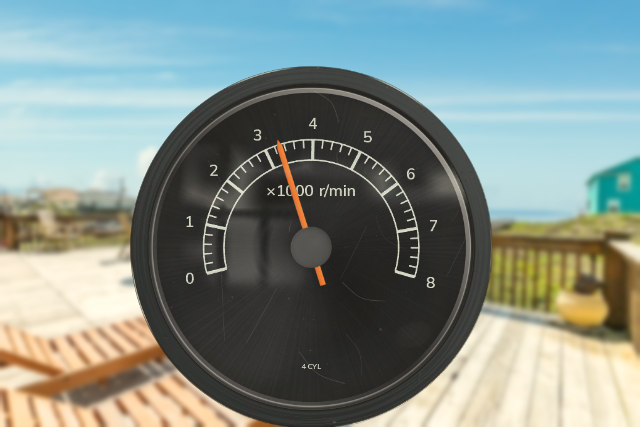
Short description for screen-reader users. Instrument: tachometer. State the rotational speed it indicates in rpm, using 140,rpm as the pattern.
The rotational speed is 3300,rpm
